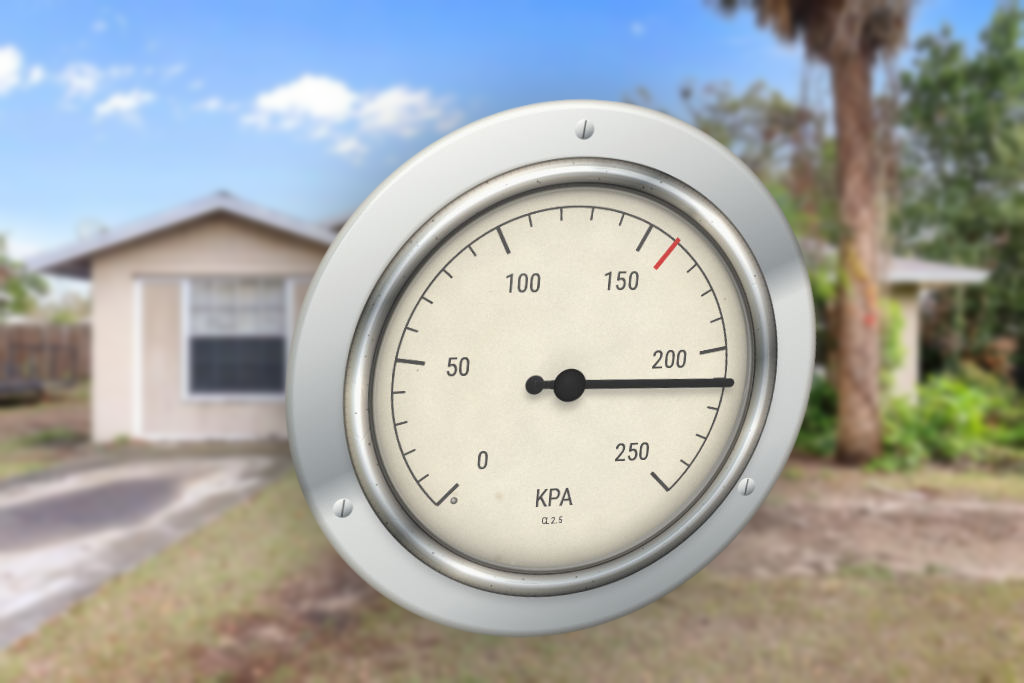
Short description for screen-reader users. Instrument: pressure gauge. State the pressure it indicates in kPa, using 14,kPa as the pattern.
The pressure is 210,kPa
